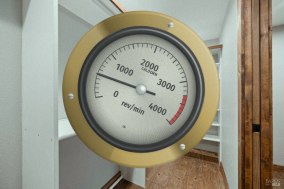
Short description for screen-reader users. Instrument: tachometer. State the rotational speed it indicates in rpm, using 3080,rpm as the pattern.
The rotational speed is 500,rpm
